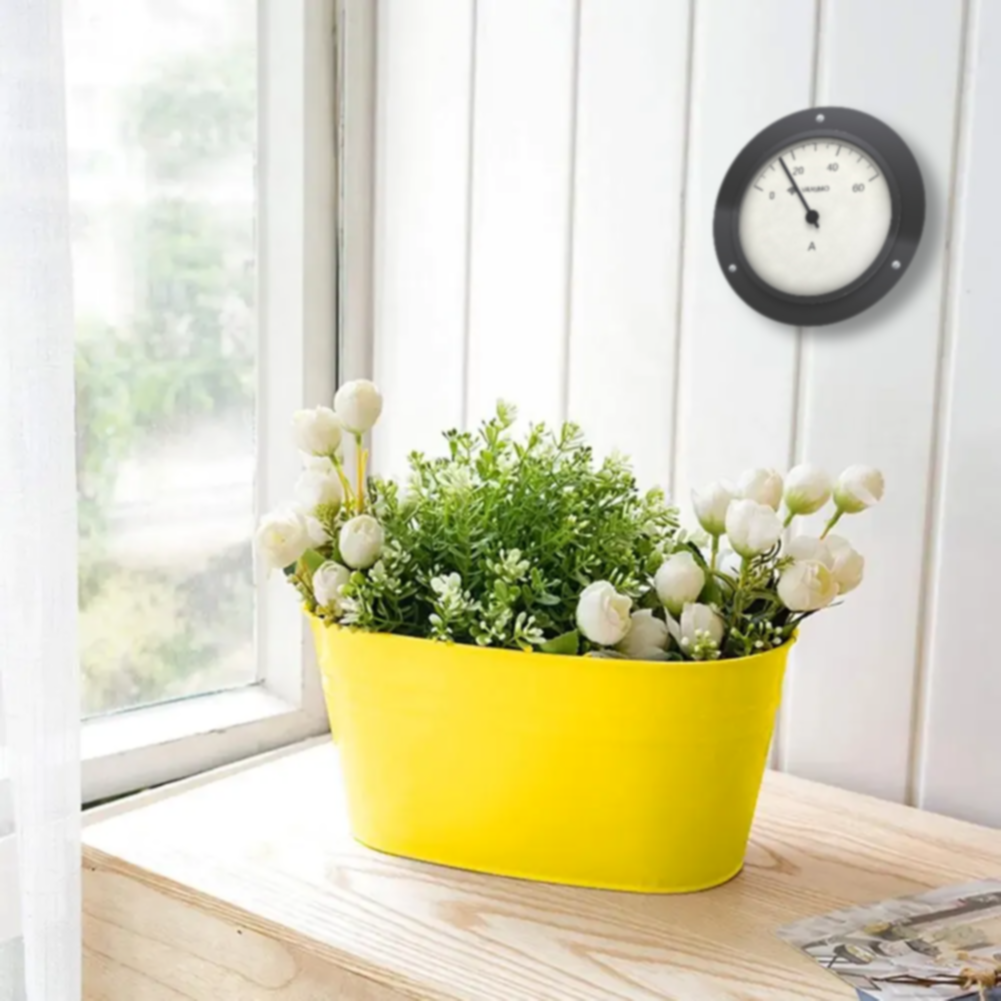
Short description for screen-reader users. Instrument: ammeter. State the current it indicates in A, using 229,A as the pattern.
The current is 15,A
